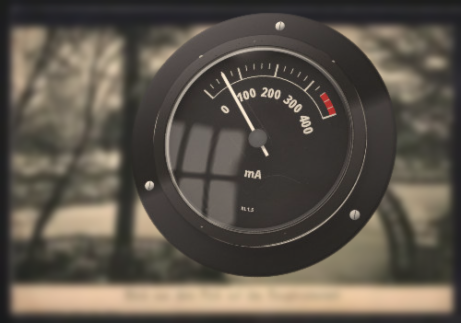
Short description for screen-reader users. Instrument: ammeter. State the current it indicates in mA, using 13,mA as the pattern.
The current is 60,mA
